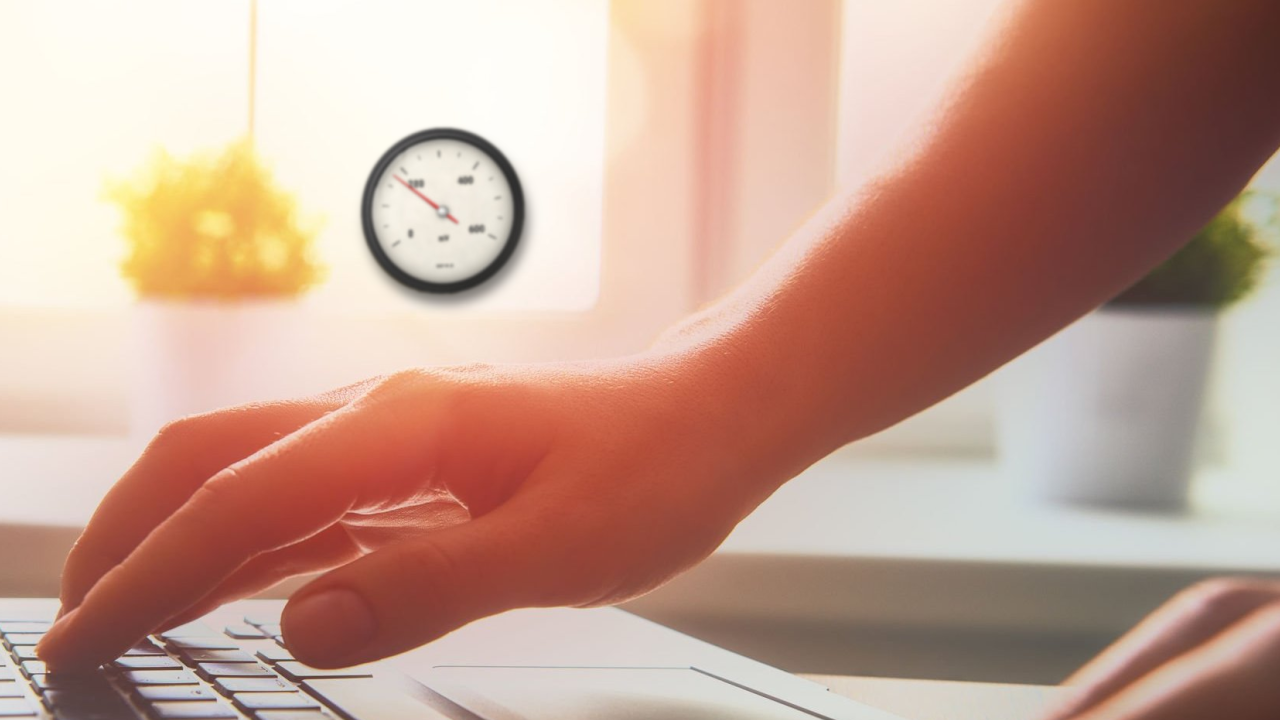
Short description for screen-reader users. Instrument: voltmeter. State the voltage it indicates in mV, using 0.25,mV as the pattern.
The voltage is 175,mV
